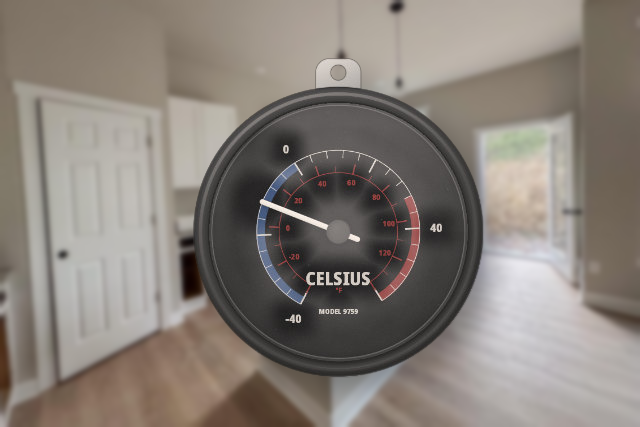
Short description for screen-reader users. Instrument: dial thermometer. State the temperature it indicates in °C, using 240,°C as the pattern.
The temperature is -12,°C
